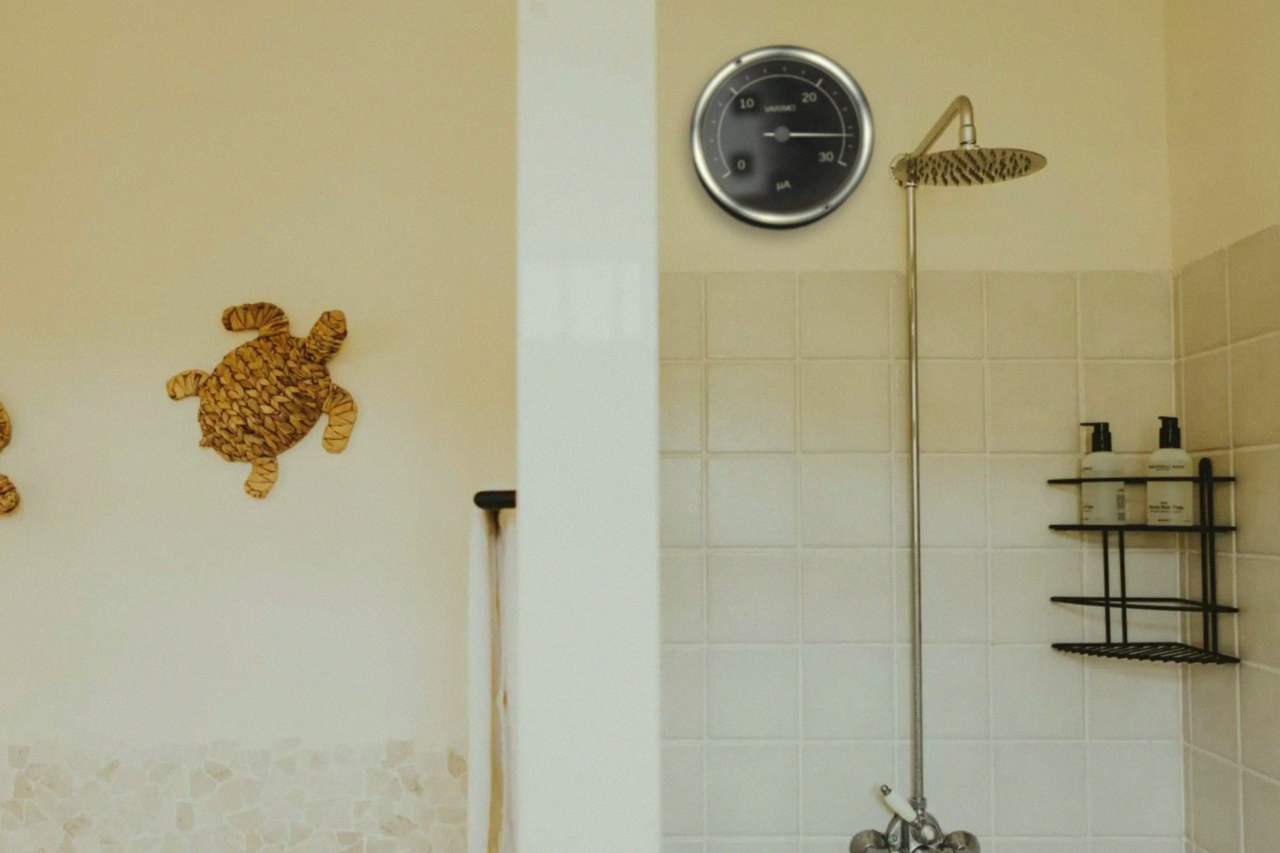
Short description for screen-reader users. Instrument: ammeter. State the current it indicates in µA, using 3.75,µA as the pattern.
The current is 27,µA
